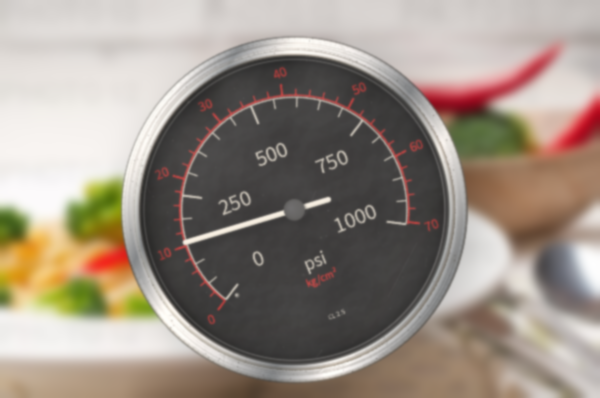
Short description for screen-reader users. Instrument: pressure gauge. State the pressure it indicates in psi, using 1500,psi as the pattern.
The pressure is 150,psi
